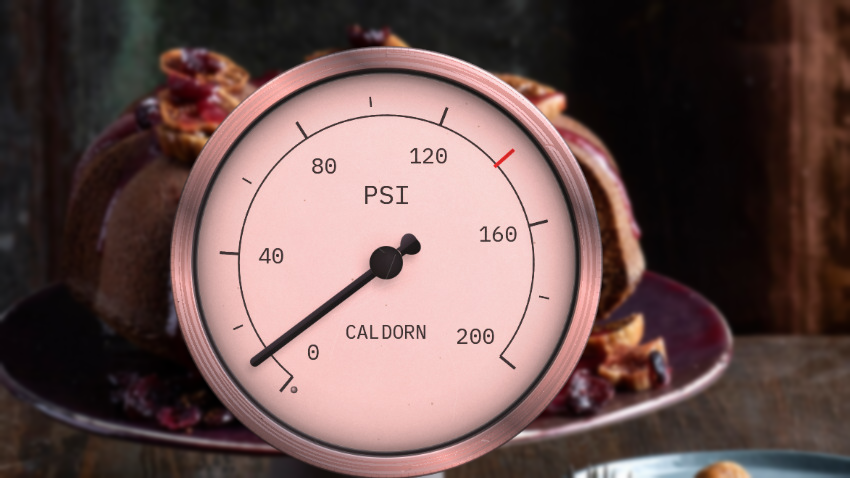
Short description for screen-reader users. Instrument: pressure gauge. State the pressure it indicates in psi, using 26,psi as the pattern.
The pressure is 10,psi
